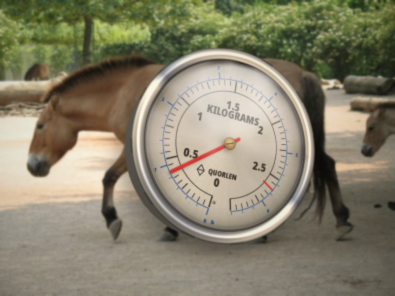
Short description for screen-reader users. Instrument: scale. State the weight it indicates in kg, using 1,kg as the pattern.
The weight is 0.4,kg
